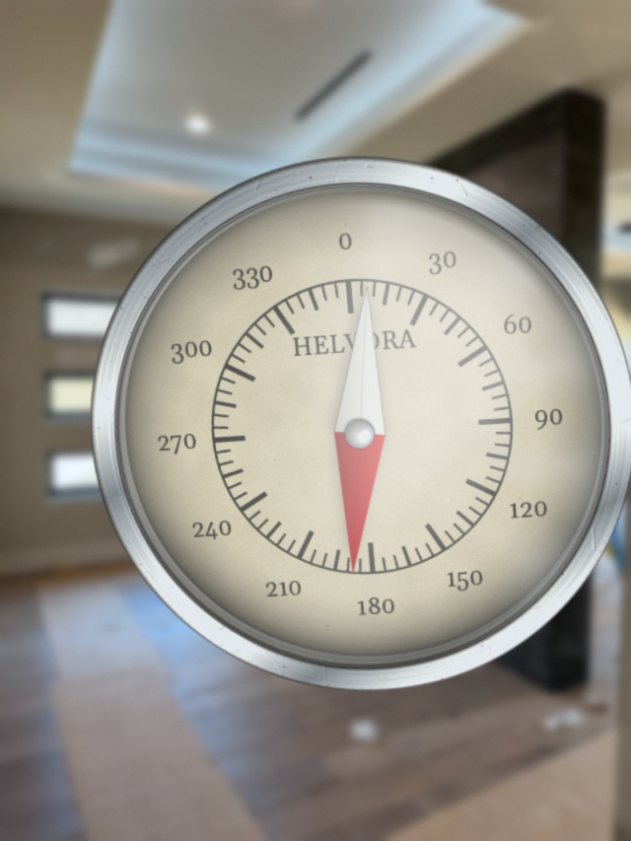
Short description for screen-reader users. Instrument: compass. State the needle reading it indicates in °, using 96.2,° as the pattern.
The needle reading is 187.5,°
